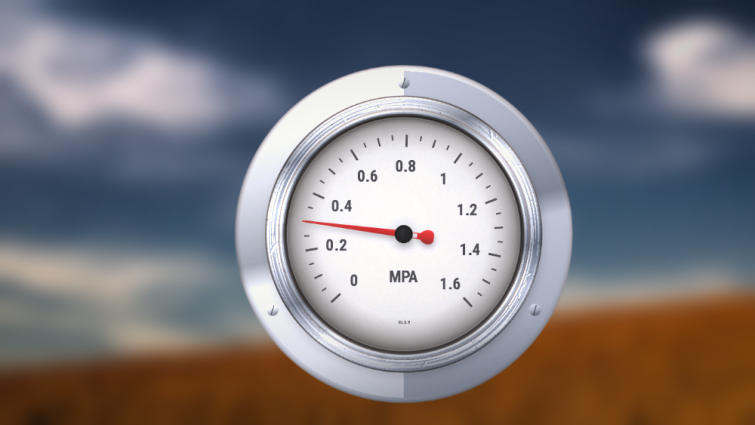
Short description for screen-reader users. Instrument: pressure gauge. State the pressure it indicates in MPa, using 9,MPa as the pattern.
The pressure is 0.3,MPa
